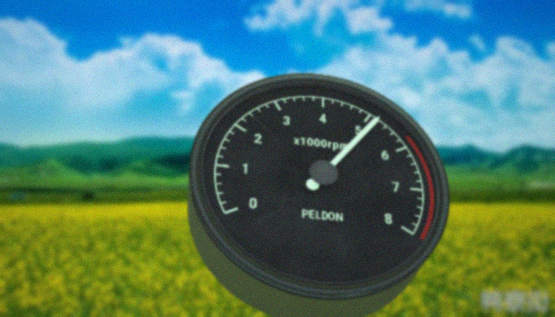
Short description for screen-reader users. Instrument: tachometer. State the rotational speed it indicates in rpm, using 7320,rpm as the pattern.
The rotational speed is 5200,rpm
